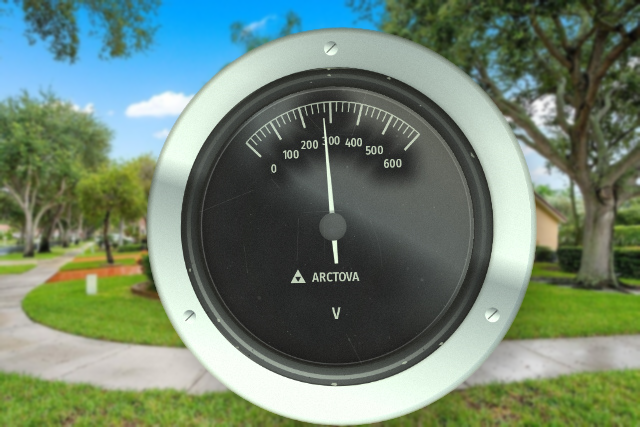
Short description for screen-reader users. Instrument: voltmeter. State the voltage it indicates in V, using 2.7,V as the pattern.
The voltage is 280,V
